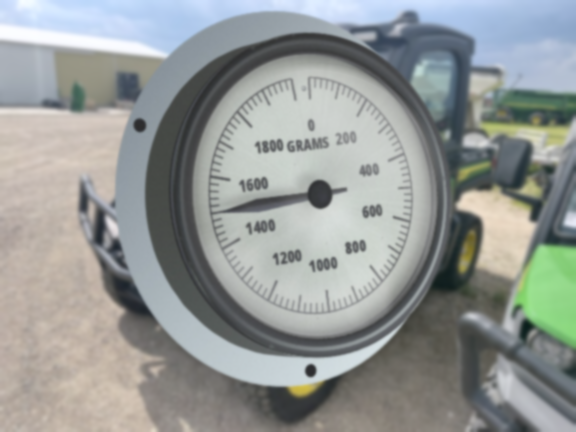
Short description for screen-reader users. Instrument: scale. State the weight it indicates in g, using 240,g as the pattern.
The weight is 1500,g
